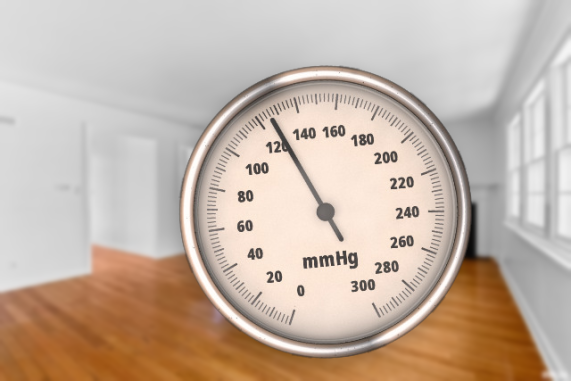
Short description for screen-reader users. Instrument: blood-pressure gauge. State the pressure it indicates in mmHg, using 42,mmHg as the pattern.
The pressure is 126,mmHg
